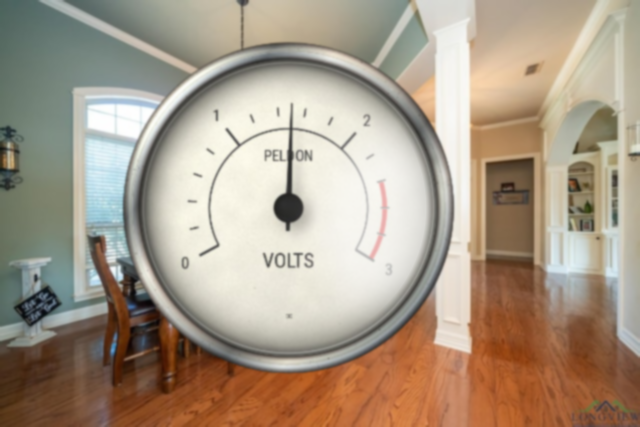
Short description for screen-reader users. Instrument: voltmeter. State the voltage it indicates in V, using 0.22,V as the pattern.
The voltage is 1.5,V
